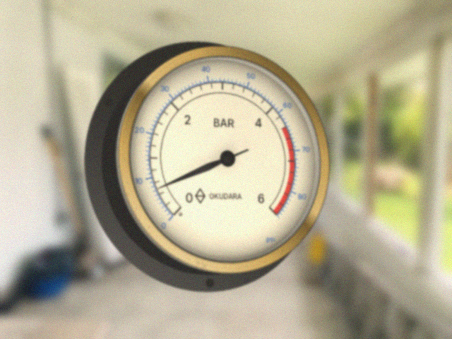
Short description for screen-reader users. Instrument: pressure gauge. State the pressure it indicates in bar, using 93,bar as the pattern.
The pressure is 0.5,bar
